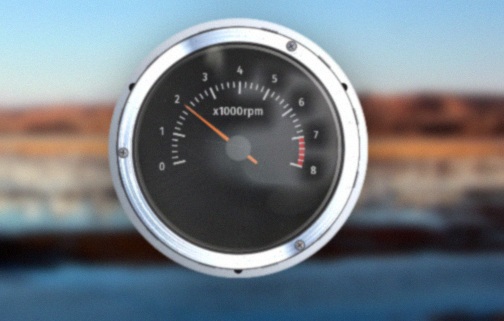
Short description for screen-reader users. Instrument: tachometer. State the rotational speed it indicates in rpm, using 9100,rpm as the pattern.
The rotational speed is 2000,rpm
